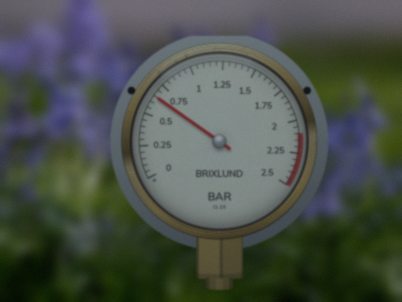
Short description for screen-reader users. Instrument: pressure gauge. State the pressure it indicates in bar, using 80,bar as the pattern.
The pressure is 0.65,bar
